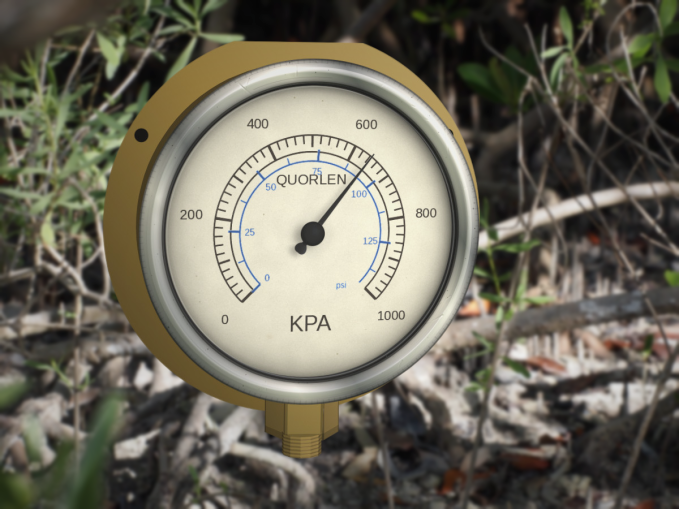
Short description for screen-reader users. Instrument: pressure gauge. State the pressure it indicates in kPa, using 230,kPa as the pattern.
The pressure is 640,kPa
